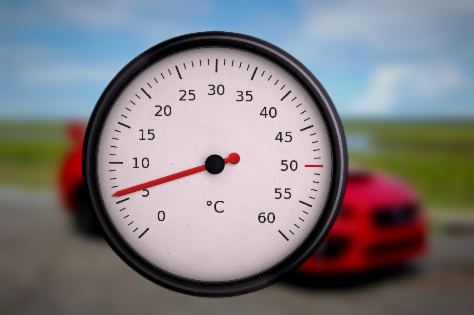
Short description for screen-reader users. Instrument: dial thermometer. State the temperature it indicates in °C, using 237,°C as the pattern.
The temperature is 6,°C
